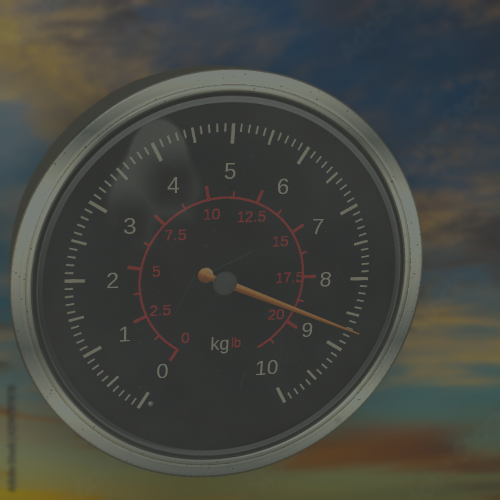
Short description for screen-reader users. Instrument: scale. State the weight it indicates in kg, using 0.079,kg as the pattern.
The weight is 8.7,kg
